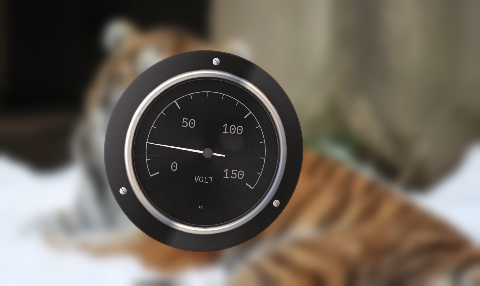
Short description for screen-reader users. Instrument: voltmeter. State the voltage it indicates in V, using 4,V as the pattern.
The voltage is 20,V
